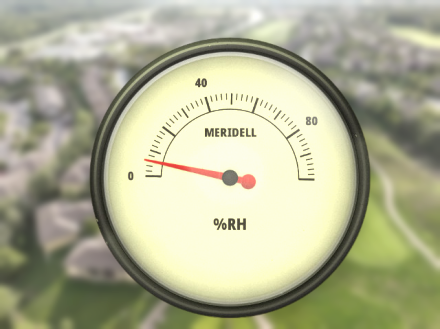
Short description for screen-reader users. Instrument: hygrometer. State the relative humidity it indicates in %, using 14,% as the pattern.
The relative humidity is 6,%
